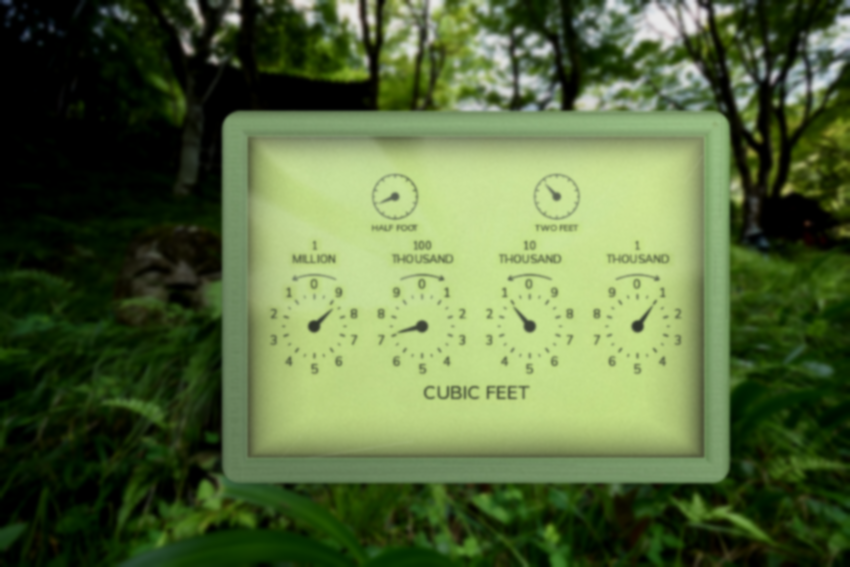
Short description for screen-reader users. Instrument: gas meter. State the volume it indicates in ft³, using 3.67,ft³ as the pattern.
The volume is 871100,ft³
